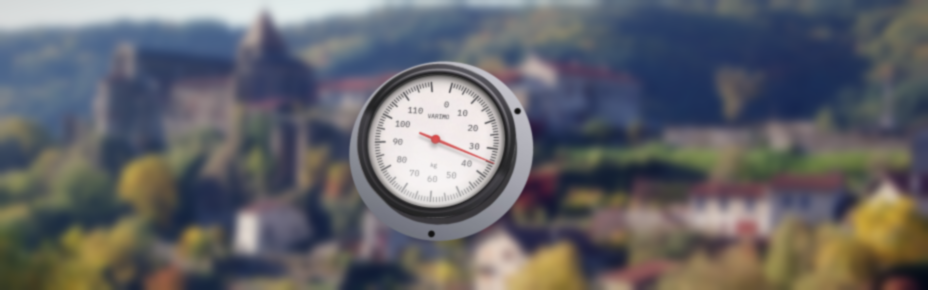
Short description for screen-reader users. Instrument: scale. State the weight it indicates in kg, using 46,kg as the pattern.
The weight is 35,kg
